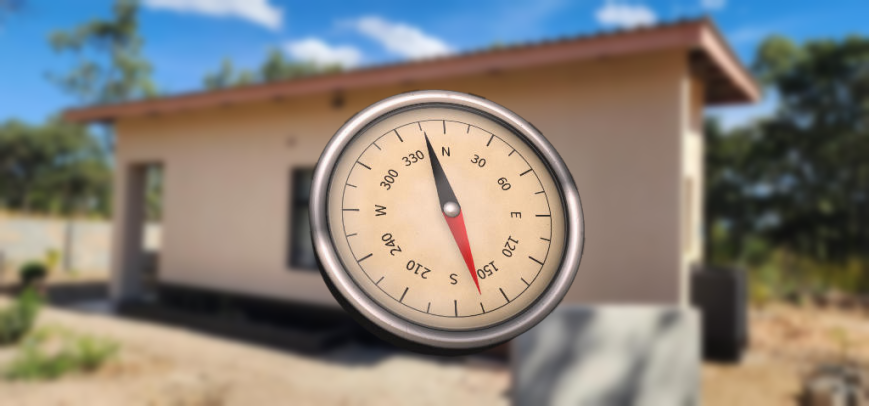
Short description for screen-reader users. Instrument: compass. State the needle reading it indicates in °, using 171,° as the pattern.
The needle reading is 165,°
